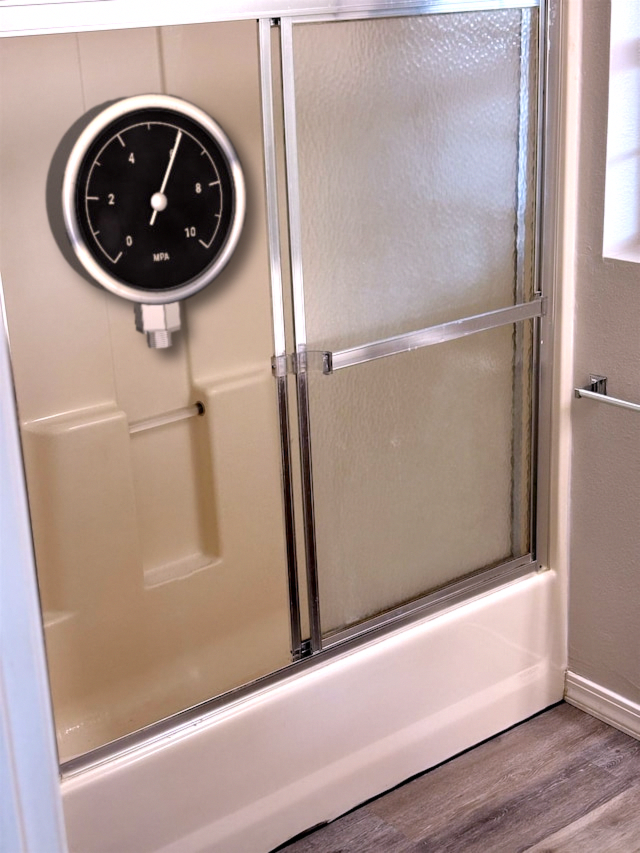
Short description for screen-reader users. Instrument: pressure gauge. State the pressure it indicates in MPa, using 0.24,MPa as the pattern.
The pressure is 6,MPa
